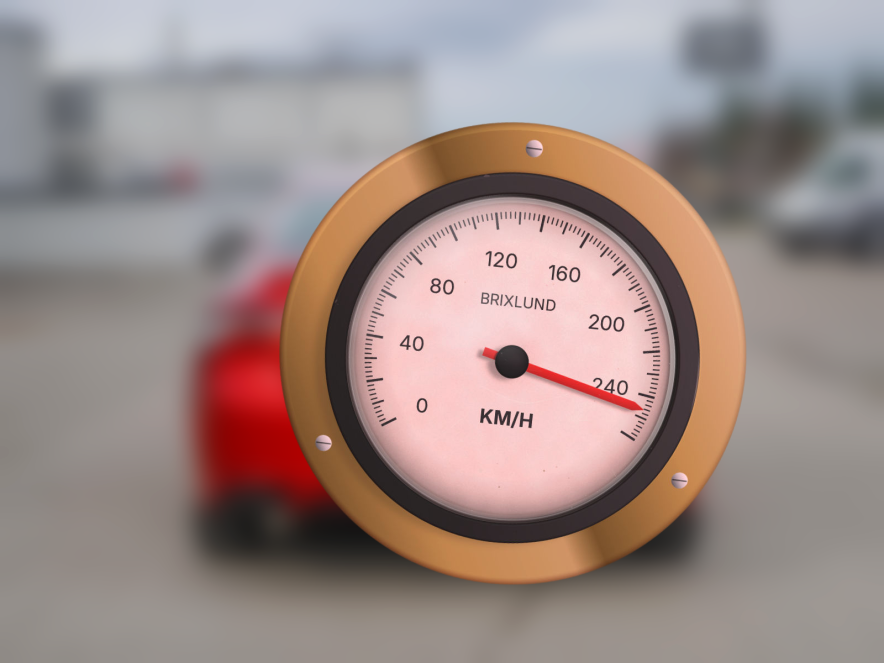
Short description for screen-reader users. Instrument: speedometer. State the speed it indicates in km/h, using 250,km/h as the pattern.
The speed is 246,km/h
